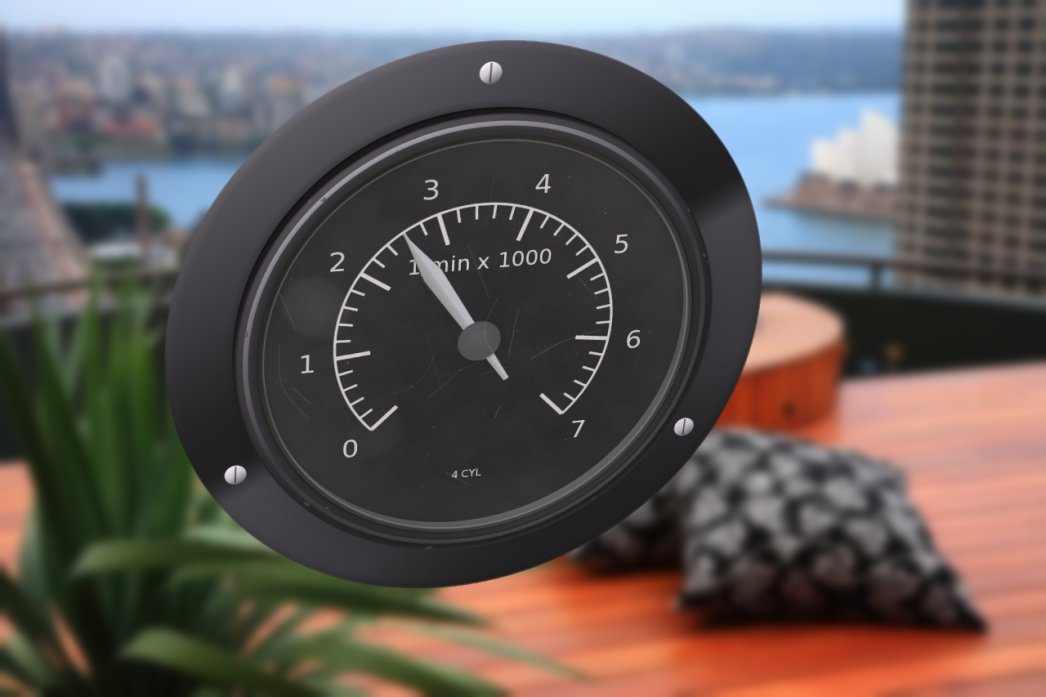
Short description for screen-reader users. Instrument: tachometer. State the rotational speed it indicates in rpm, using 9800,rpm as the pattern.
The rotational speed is 2600,rpm
